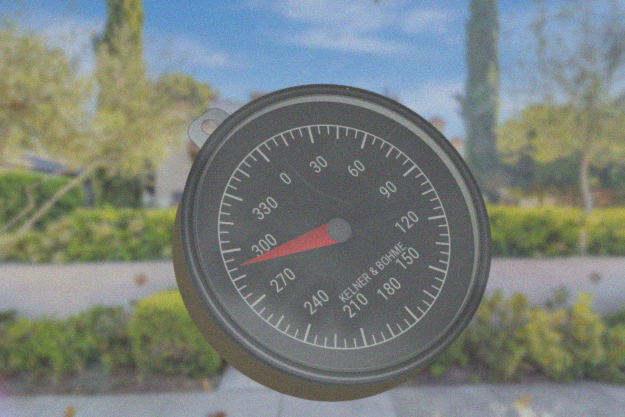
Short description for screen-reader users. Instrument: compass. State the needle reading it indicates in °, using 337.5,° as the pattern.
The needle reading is 290,°
